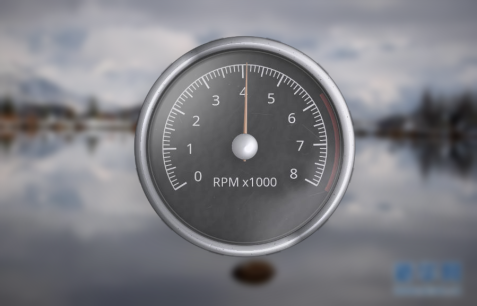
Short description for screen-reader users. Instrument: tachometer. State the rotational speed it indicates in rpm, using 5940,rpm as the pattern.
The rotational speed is 4100,rpm
